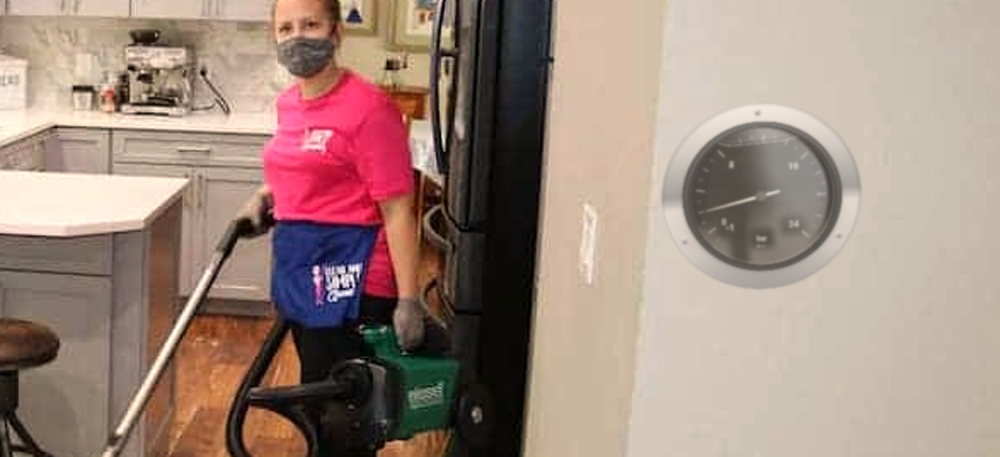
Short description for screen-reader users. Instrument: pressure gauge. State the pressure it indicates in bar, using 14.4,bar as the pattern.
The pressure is 2,bar
